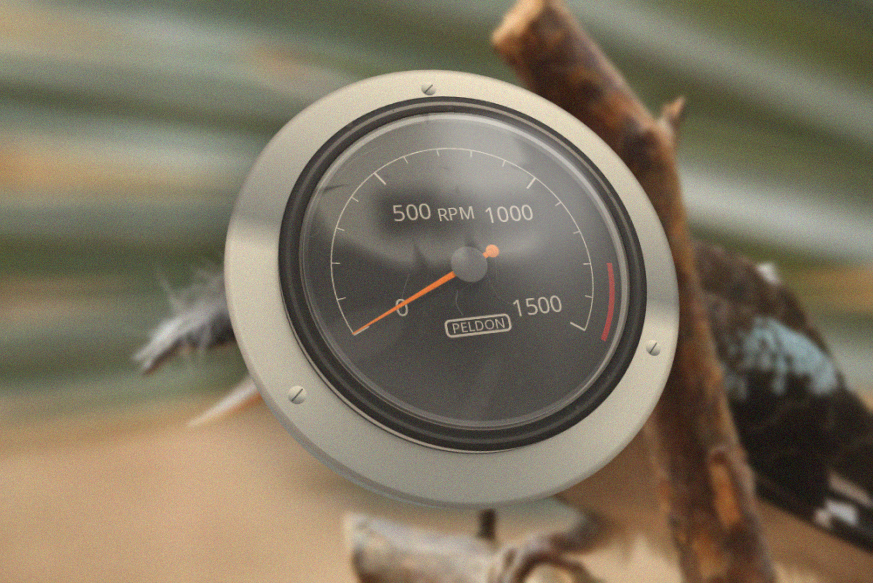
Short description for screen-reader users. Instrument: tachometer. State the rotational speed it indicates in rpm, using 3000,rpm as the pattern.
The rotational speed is 0,rpm
